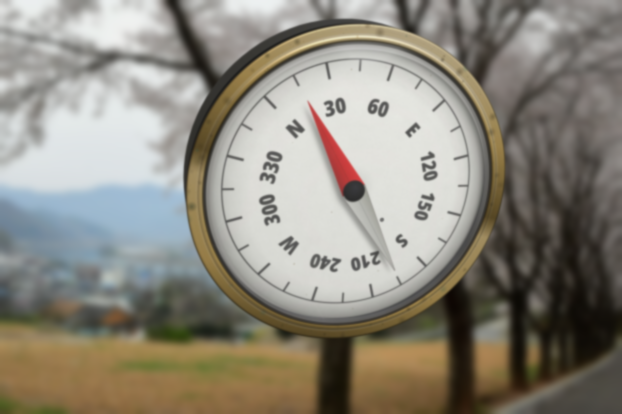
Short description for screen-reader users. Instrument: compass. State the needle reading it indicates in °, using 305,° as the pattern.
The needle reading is 15,°
